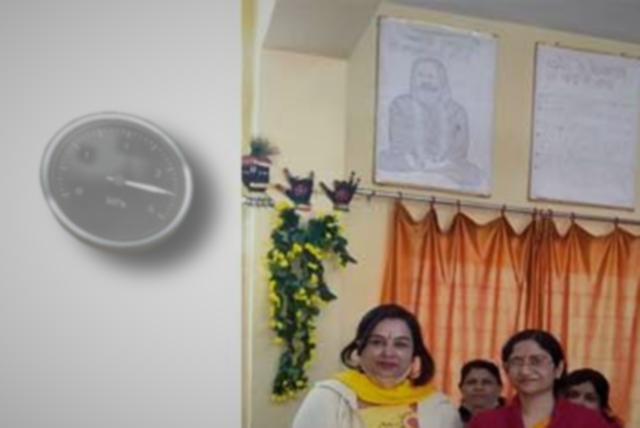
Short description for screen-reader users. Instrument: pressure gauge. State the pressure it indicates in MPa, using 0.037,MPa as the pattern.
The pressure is 3.5,MPa
